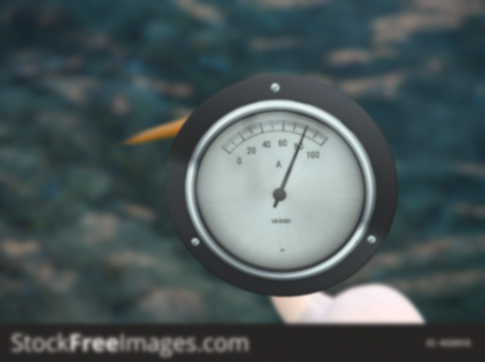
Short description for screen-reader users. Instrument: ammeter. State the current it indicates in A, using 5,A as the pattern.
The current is 80,A
